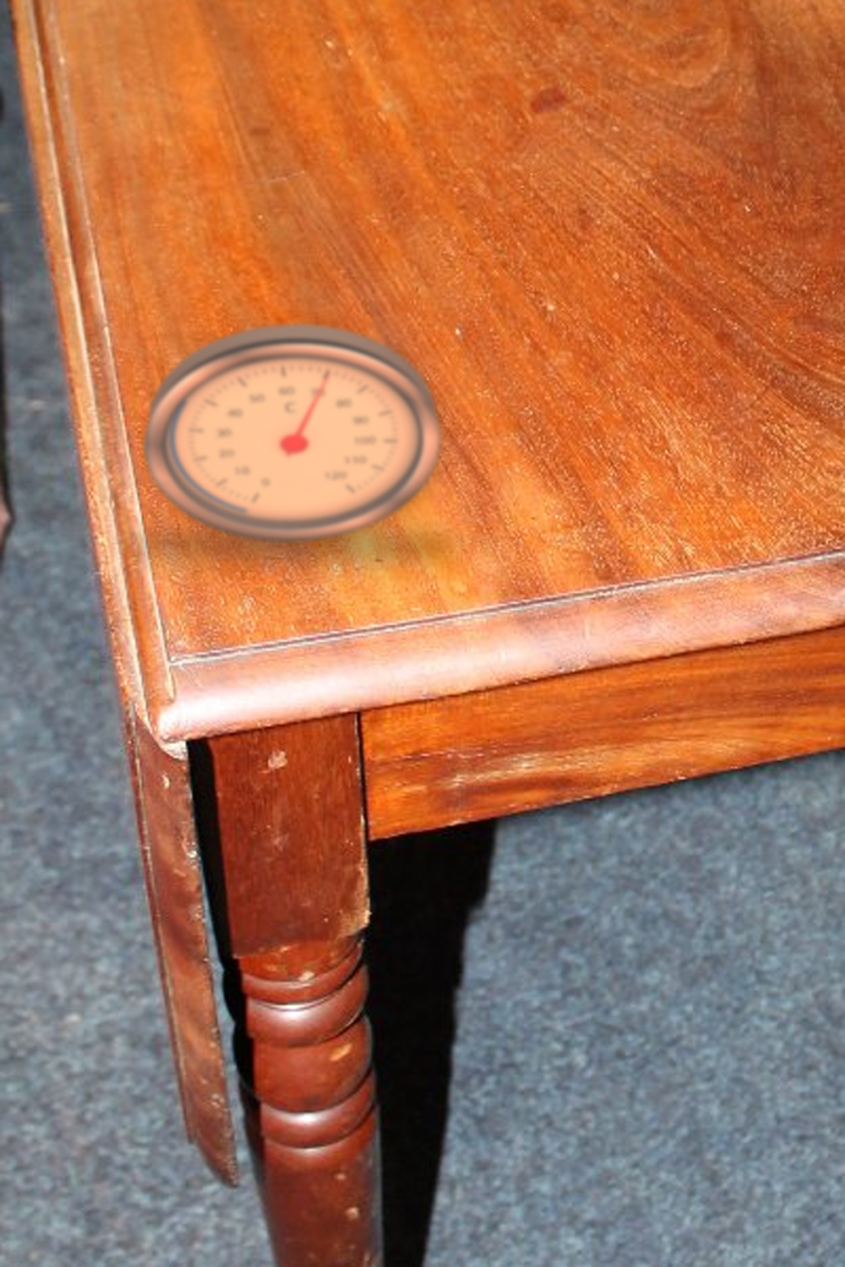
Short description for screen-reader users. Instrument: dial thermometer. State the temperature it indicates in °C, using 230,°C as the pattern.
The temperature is 70,°C
